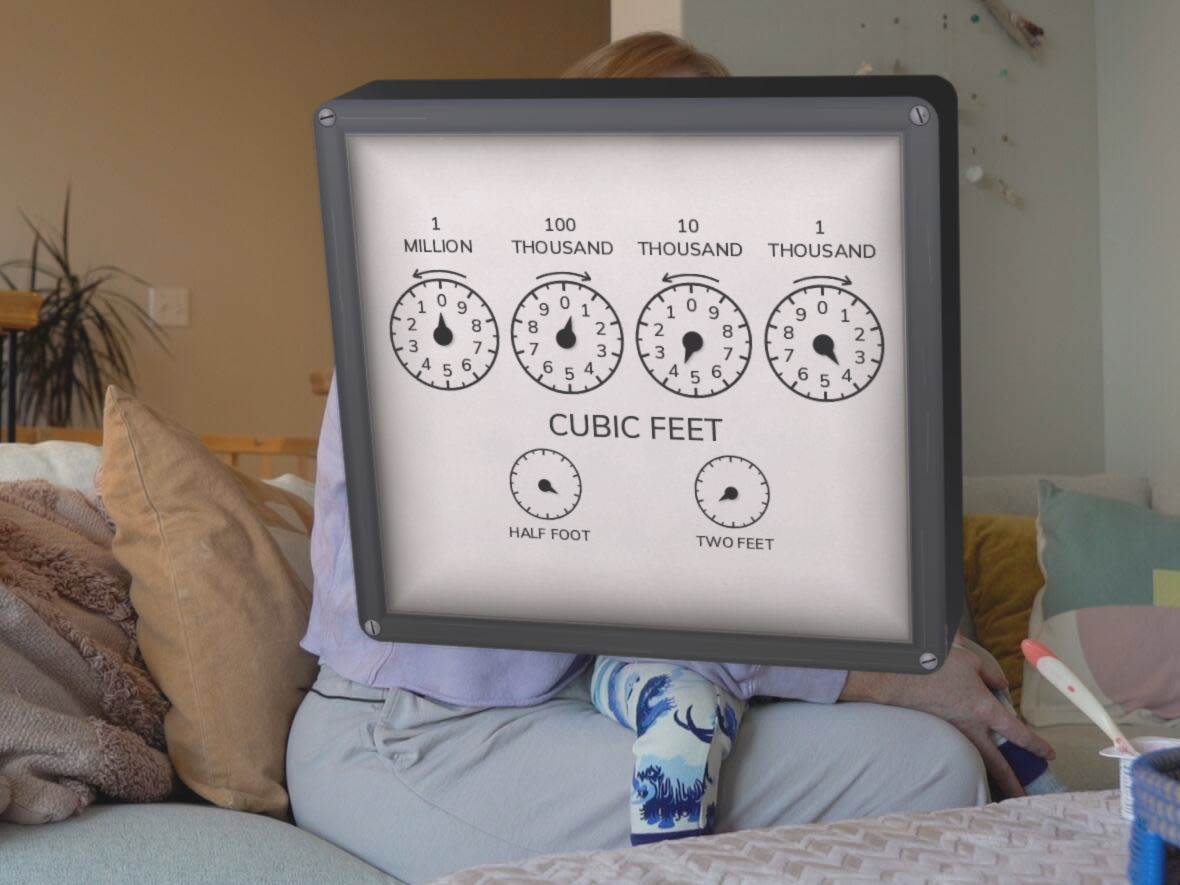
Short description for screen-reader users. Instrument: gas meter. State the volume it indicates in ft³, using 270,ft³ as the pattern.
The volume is 4400,ft³
